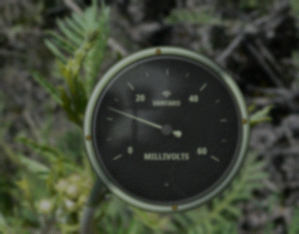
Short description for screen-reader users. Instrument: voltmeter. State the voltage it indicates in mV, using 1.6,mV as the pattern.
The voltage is 12.5,mV
